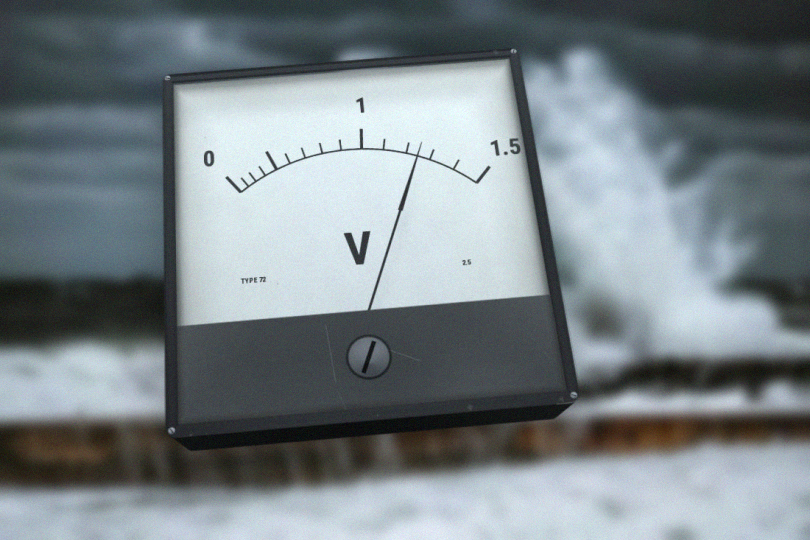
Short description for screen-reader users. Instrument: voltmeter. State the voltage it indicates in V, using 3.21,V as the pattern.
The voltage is 1.25,V
